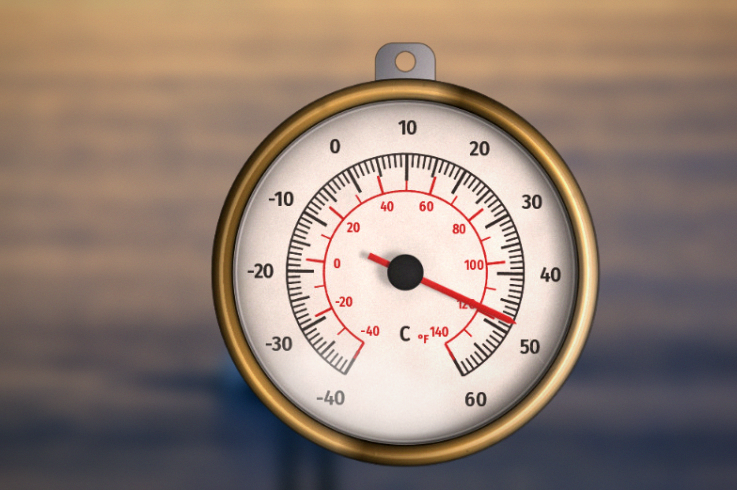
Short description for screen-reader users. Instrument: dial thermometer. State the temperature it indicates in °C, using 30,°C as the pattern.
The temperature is 48,°C
